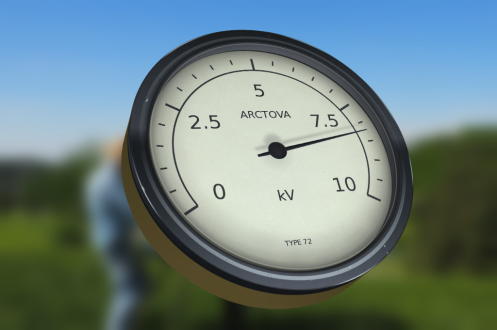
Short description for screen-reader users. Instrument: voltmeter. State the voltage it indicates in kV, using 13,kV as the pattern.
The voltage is 8.25,kV
